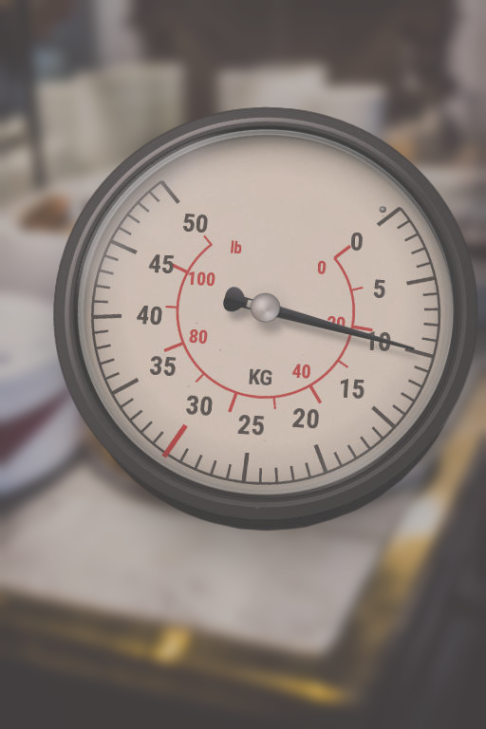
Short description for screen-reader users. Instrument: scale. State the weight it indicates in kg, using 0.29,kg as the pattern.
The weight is 10,kg
